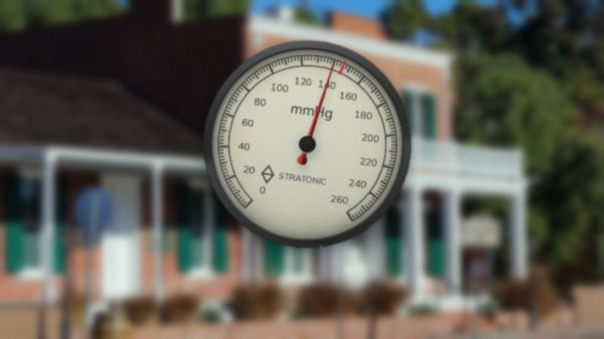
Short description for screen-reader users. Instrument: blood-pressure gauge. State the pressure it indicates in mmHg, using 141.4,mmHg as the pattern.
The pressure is 140,mmHg
